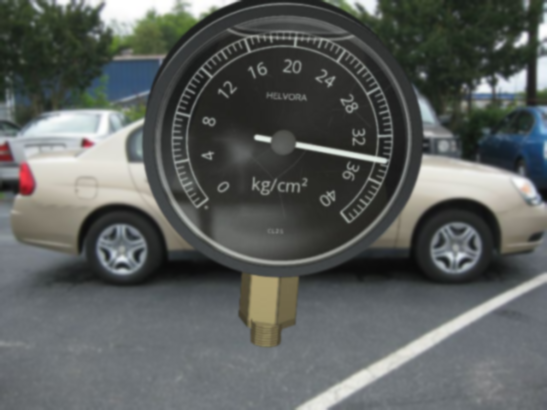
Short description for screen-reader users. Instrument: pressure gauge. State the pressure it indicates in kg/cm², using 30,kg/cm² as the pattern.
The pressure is 34,kg/cm²
